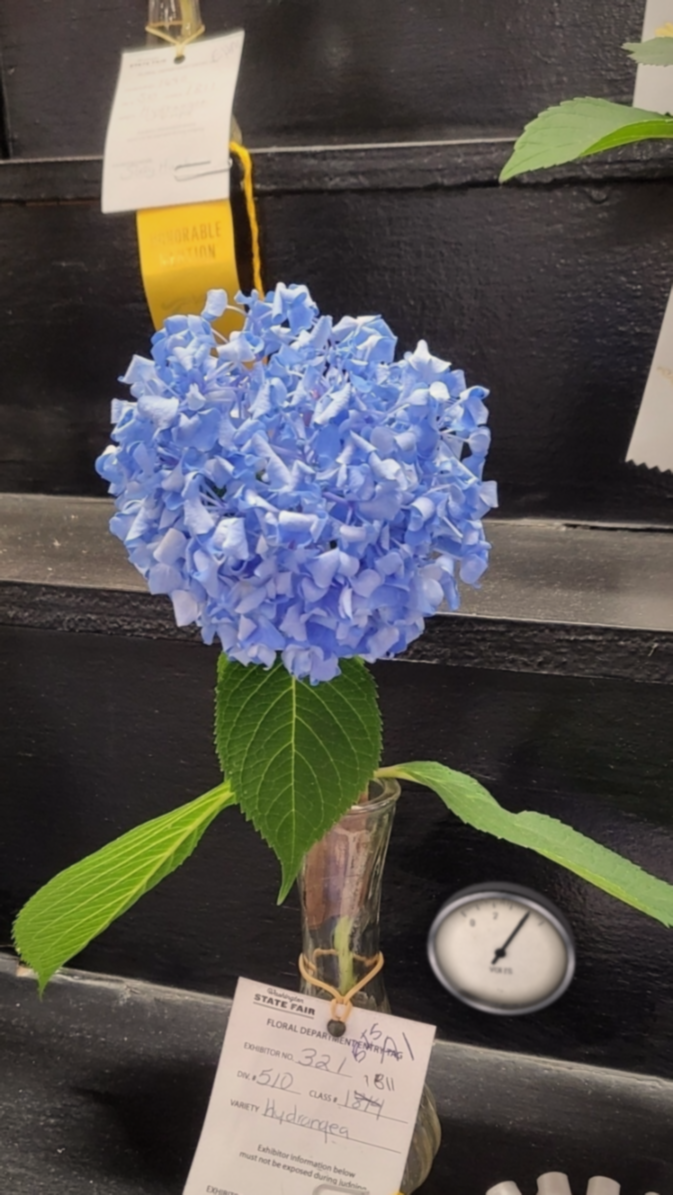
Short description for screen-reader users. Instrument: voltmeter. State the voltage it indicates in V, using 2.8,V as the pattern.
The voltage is 4,V
